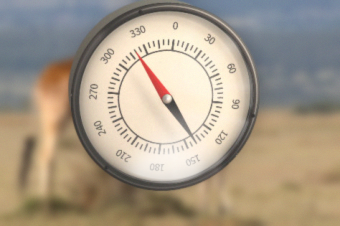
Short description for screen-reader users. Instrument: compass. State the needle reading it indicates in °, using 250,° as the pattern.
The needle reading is 320,°
